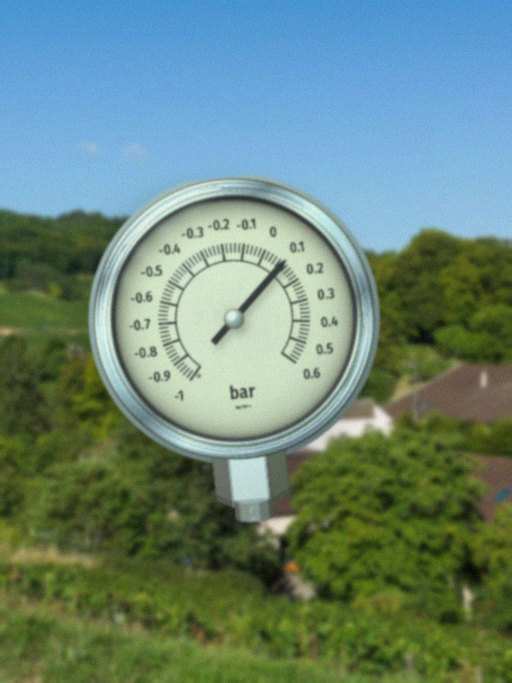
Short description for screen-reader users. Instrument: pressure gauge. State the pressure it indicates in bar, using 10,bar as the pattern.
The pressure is 0.1,bar
